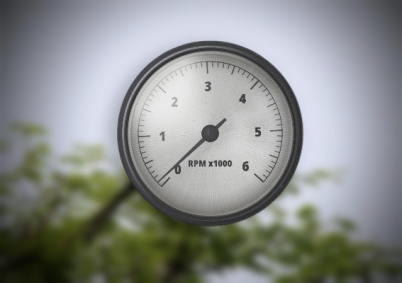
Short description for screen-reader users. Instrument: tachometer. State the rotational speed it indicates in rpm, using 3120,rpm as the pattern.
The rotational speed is 100,rpm
